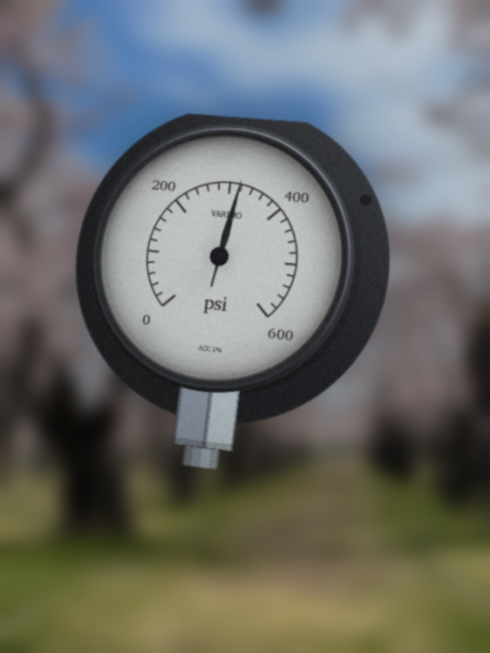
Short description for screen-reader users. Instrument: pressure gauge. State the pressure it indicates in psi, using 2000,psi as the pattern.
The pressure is 320,psi
